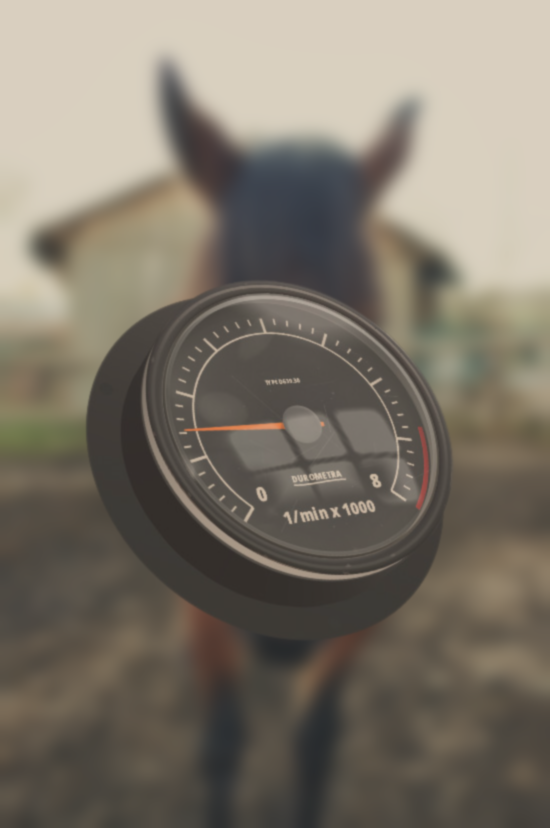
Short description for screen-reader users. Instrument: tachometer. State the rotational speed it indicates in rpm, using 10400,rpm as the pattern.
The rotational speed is 1400,rpm
